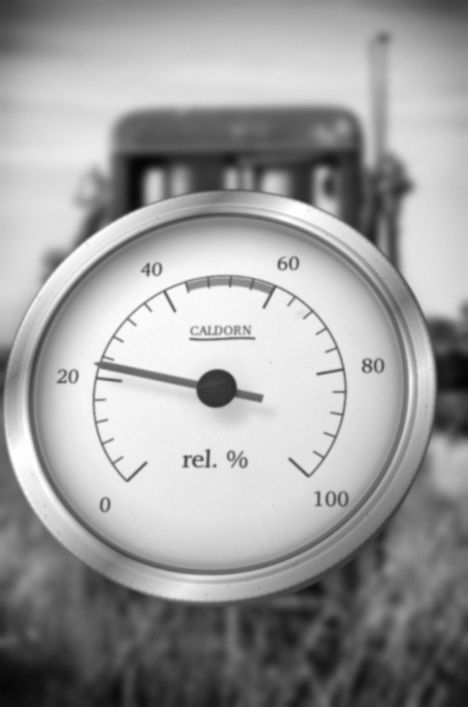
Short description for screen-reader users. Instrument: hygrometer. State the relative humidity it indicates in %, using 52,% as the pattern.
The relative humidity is 22,%
